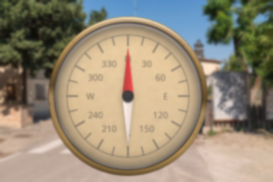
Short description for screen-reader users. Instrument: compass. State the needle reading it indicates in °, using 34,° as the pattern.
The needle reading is 0,°
